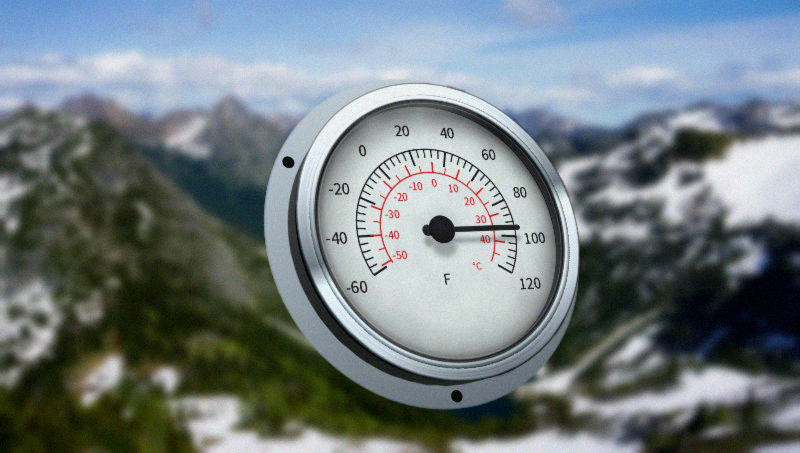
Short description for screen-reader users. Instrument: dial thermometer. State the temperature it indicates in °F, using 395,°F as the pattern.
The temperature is 96,°F
